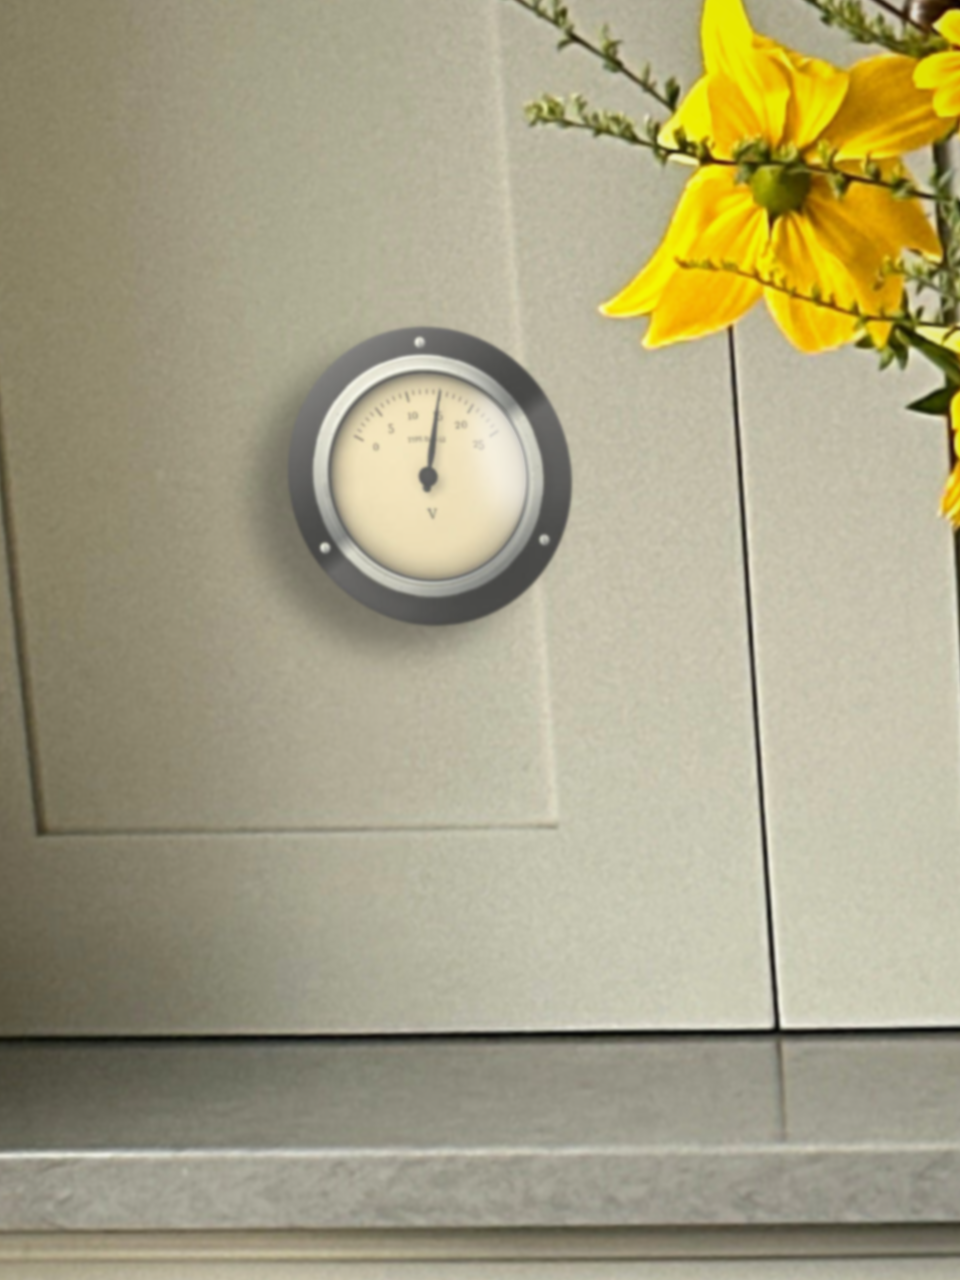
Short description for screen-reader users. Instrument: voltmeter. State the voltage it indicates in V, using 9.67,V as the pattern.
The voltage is 15,V
